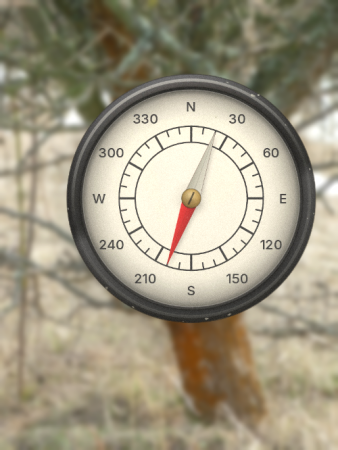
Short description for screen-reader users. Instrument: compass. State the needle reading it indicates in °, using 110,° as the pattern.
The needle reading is 200,°
